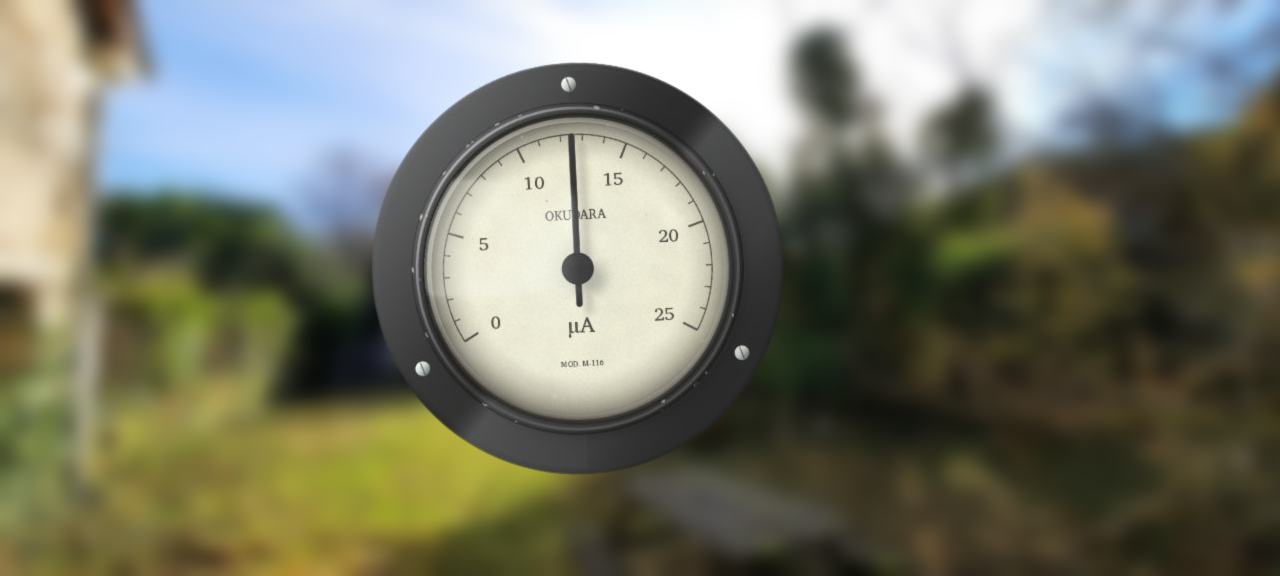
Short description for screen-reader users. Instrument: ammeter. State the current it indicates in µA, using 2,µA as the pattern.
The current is 12.5,µA
